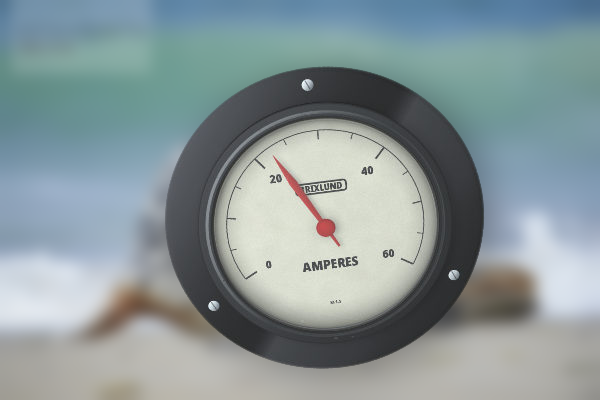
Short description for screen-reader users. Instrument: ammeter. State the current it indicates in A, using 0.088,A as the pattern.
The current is 22.5,A
